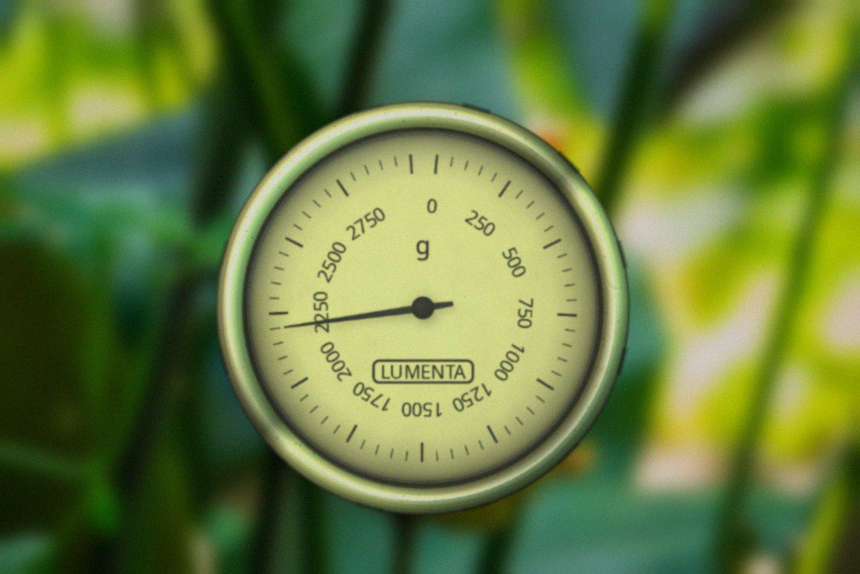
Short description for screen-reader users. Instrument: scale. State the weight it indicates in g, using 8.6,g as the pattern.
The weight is 2200,g
